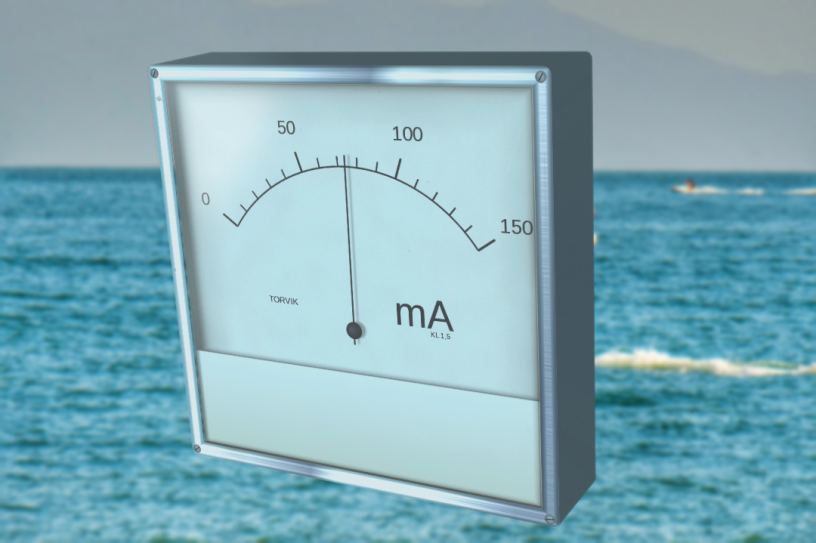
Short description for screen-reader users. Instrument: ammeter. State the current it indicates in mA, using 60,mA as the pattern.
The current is 75,mA
